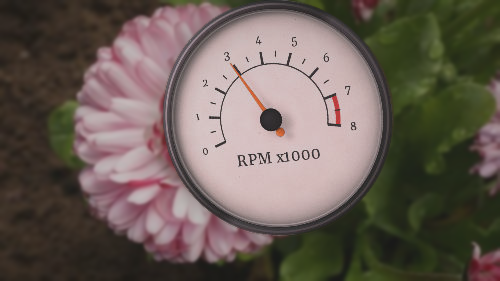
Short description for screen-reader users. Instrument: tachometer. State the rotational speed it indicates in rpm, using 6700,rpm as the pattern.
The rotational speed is 3000,rpm
